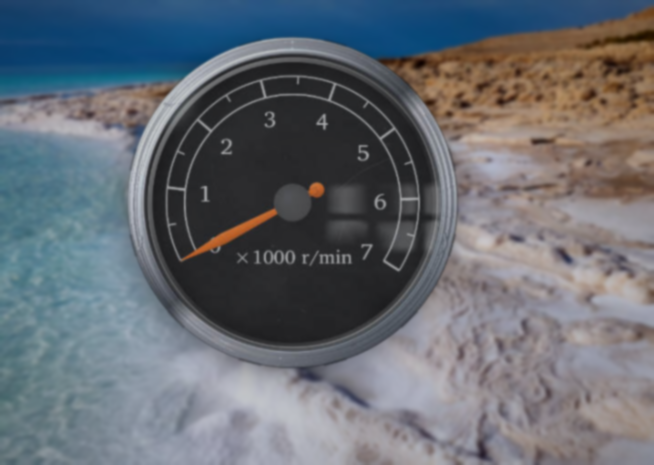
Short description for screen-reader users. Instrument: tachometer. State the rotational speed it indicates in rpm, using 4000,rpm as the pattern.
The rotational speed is 0,rpm
